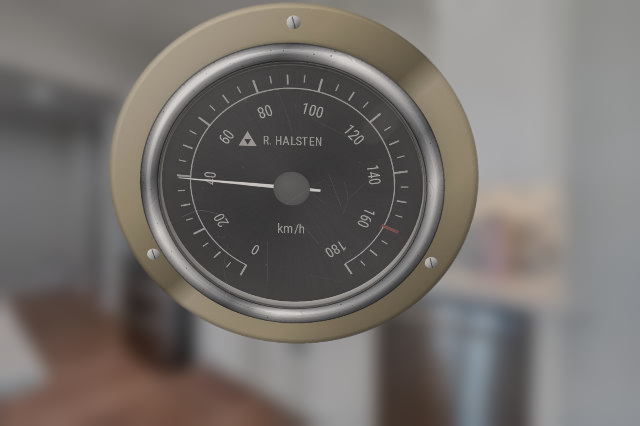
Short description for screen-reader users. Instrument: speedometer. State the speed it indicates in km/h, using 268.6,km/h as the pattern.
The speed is 40,km/h
